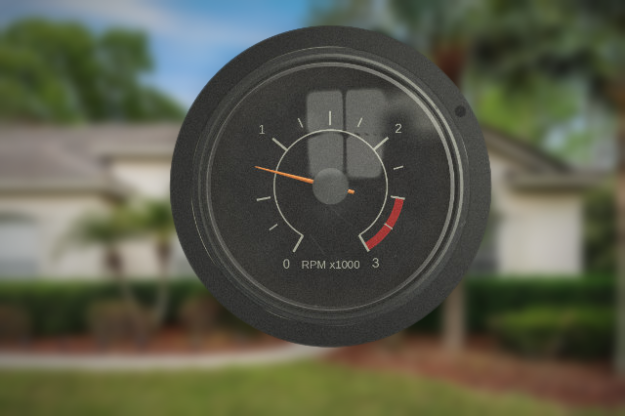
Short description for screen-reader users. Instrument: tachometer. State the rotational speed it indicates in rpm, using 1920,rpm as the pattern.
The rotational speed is 750,rpm
